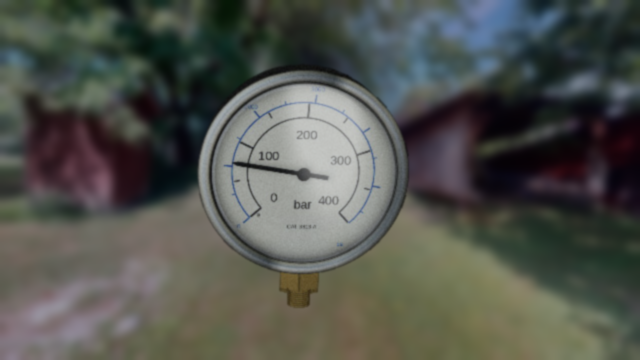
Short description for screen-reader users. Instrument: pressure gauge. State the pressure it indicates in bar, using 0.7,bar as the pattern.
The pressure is 75,bar
